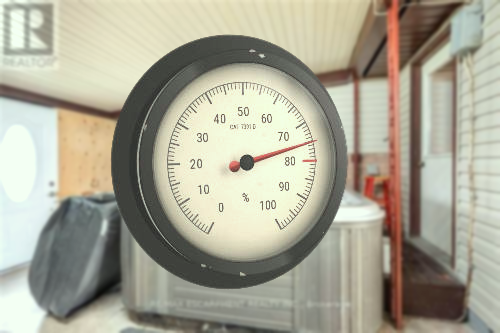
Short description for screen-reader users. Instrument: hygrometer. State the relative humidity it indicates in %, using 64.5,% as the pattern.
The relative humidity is 75,%
